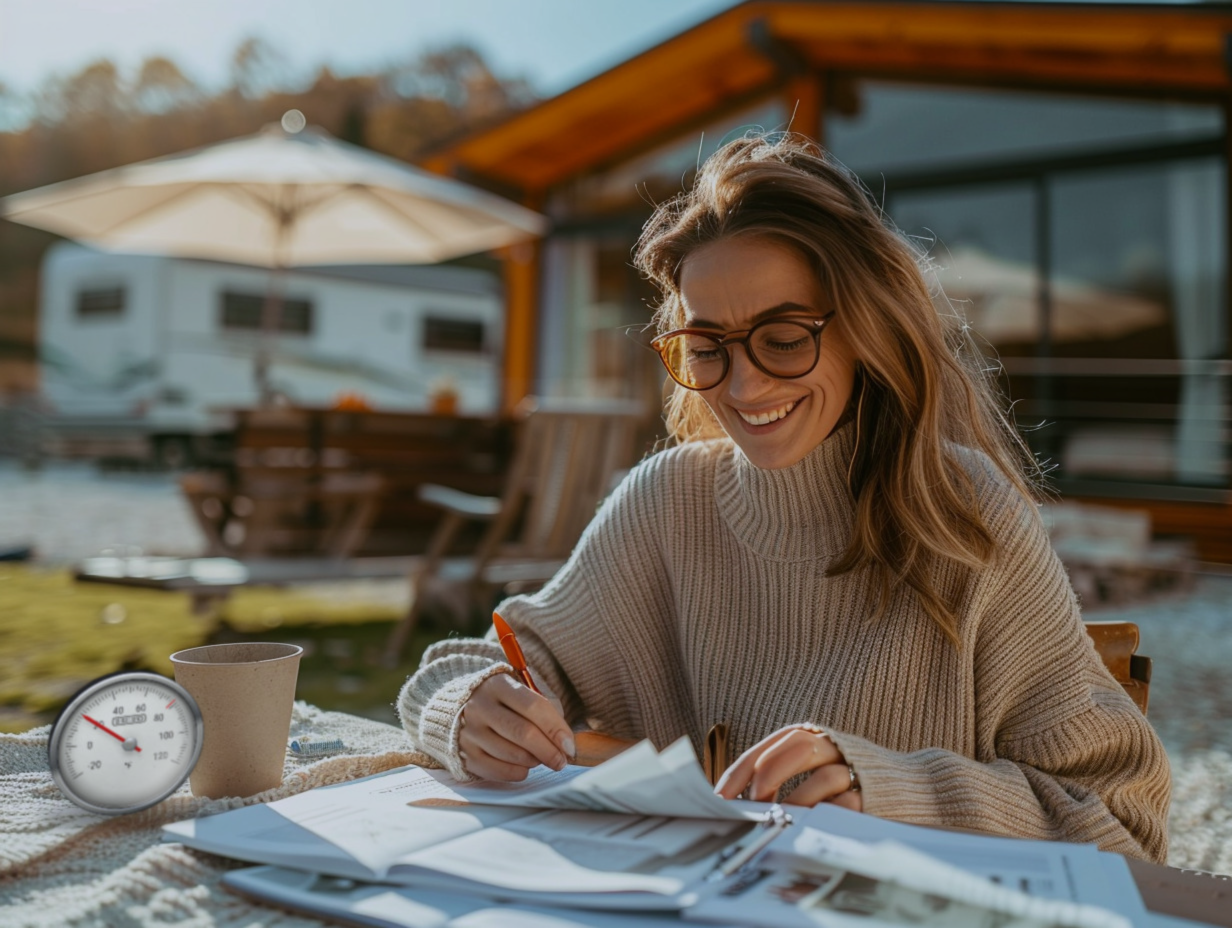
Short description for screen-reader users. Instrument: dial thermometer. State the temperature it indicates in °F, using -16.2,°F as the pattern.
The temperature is 20,°F
